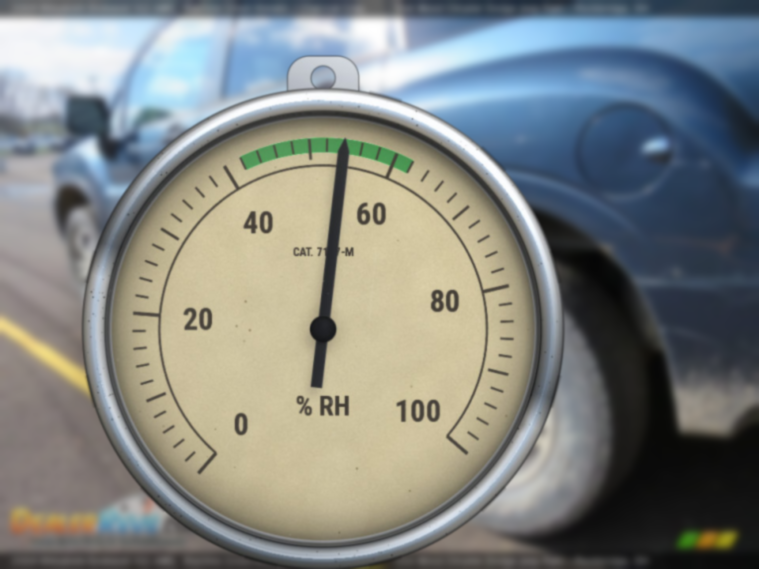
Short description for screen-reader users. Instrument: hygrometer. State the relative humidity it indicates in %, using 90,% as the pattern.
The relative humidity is 54,%
